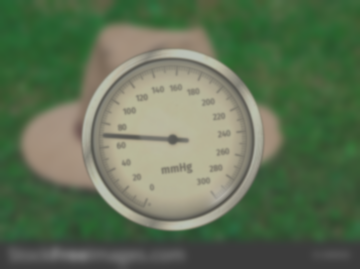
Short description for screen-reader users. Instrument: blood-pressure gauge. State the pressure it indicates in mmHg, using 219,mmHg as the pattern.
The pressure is 70,mmHg
